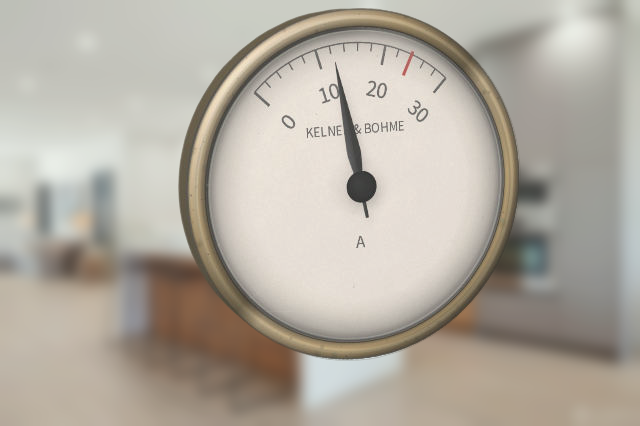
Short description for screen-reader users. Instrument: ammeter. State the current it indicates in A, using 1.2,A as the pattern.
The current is 12,A
